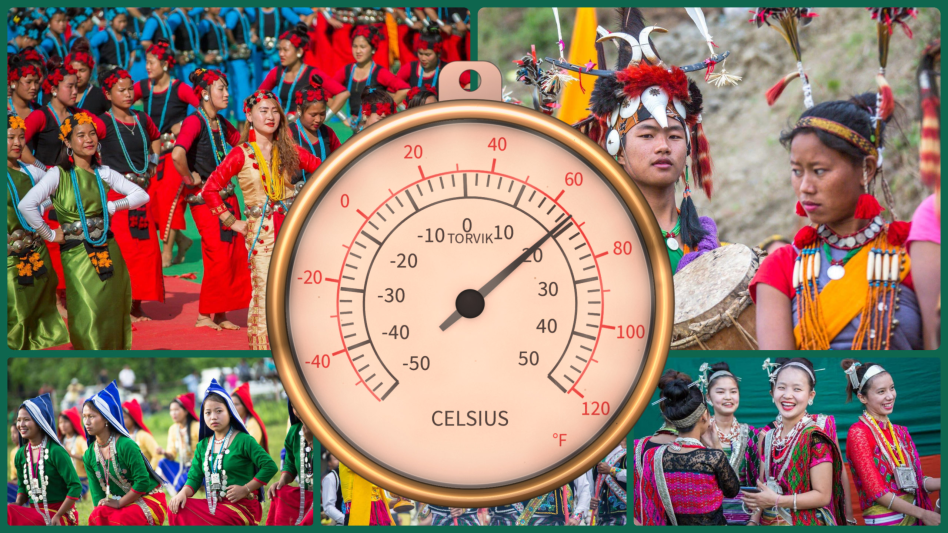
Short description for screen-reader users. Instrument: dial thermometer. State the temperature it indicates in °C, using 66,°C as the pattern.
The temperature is 19,°C
